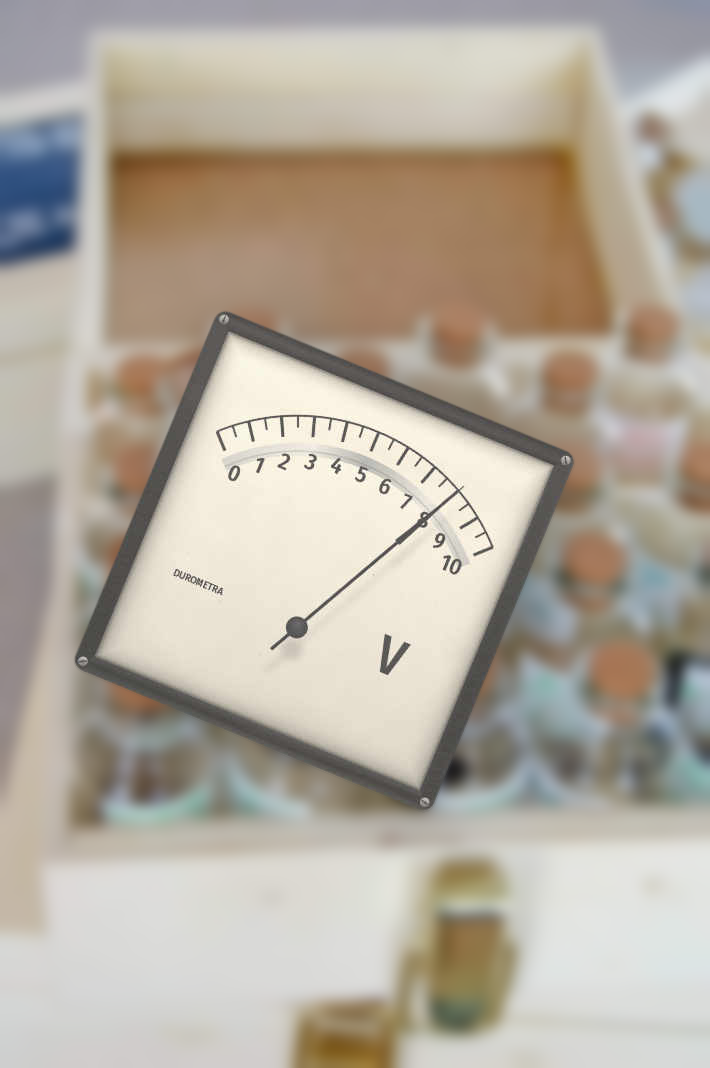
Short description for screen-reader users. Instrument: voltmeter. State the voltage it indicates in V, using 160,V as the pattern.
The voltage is 8,V
